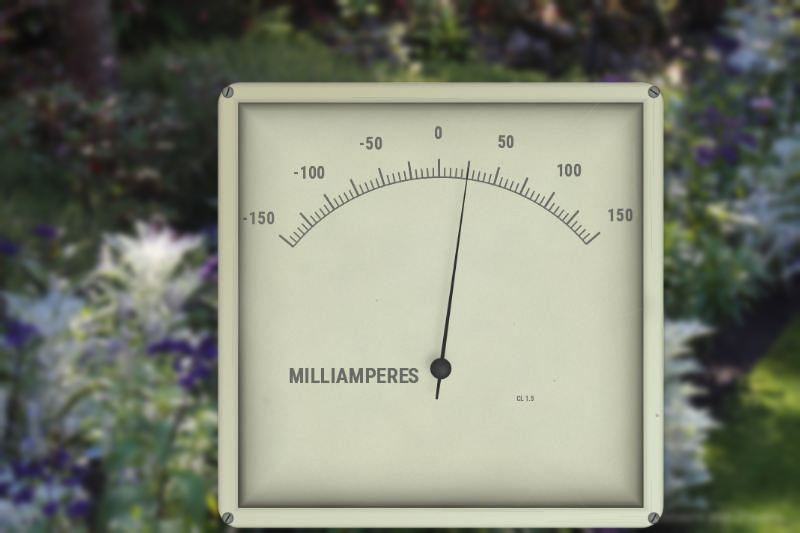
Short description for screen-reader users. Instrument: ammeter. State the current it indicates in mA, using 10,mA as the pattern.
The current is 25,mA
